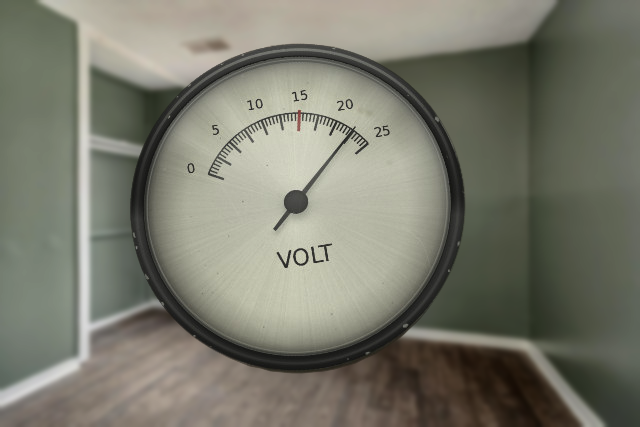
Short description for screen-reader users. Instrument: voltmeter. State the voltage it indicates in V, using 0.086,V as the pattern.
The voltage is 22.5,V
